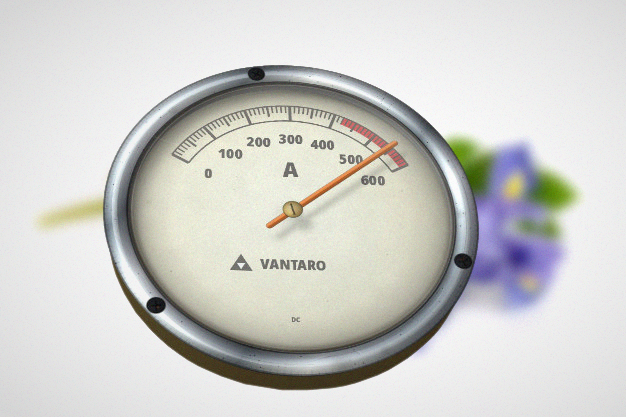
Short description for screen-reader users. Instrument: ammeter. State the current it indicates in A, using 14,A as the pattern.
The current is 550,A
